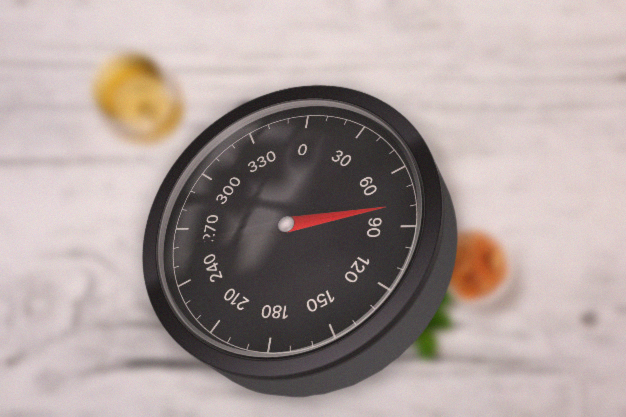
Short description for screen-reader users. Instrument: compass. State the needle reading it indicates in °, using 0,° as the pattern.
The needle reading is 80,°
